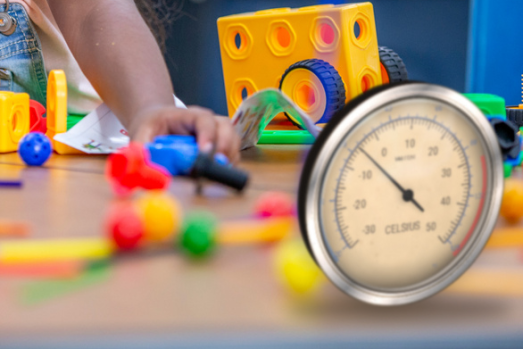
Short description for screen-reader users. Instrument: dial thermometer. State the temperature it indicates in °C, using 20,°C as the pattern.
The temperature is -5,°C
